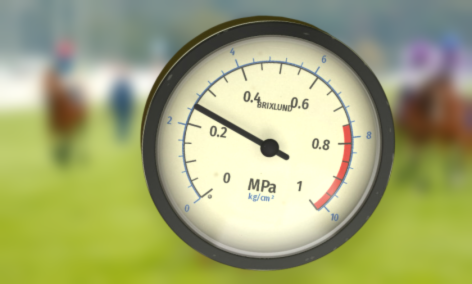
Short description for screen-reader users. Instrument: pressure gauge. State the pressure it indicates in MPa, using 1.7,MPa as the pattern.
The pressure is 0.25,MPa
